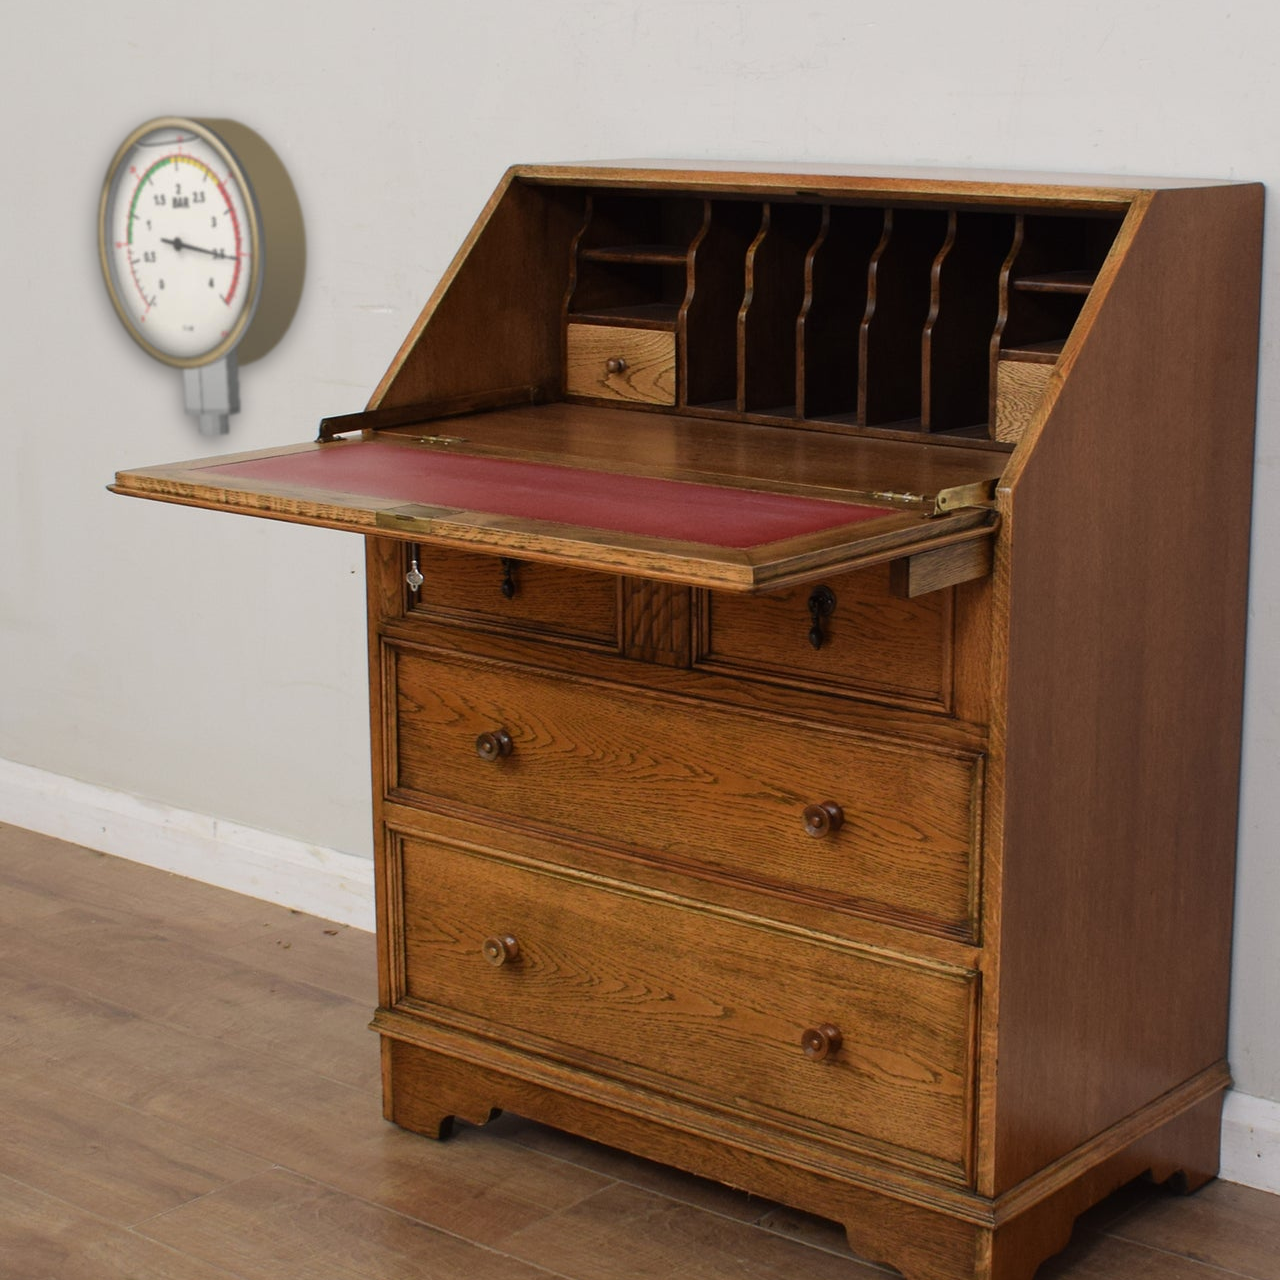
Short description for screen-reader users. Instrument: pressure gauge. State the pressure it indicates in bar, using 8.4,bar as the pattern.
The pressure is 3.5,bar
